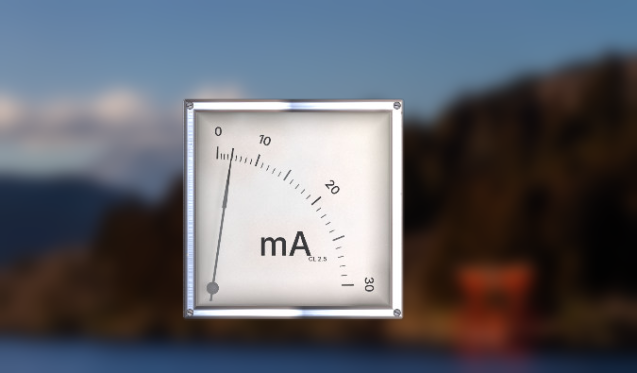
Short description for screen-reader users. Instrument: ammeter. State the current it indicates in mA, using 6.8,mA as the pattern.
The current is 5,mA
